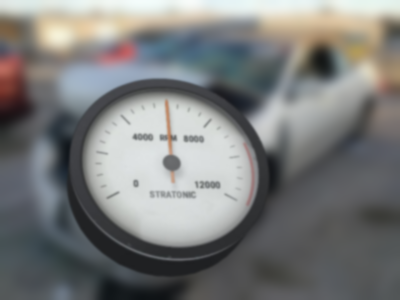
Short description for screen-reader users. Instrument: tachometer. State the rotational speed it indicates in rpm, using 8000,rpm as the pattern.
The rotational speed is 6000,rpm
